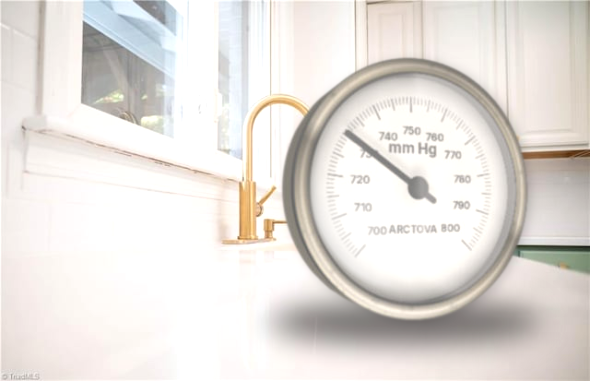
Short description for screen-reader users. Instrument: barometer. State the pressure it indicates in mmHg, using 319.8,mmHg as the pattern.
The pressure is 730,mmHg
